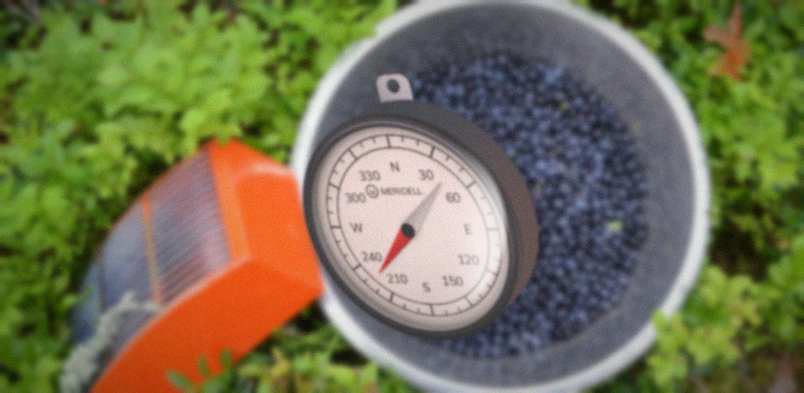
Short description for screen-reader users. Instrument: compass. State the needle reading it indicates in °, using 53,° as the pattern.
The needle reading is 225,°
